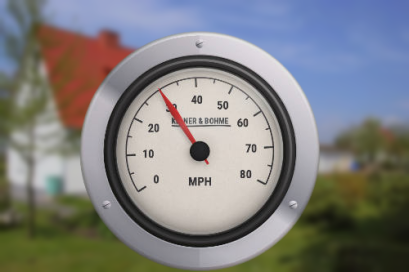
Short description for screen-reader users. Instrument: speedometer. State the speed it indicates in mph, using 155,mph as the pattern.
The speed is 30,mph
